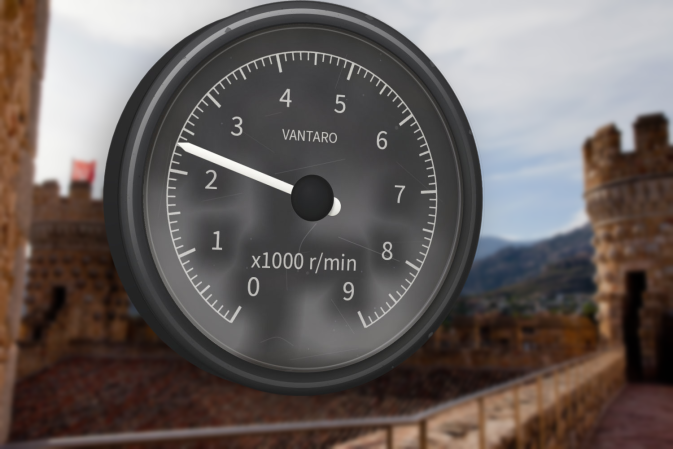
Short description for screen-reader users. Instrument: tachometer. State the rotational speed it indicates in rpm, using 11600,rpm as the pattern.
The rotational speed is 2300,rpm
